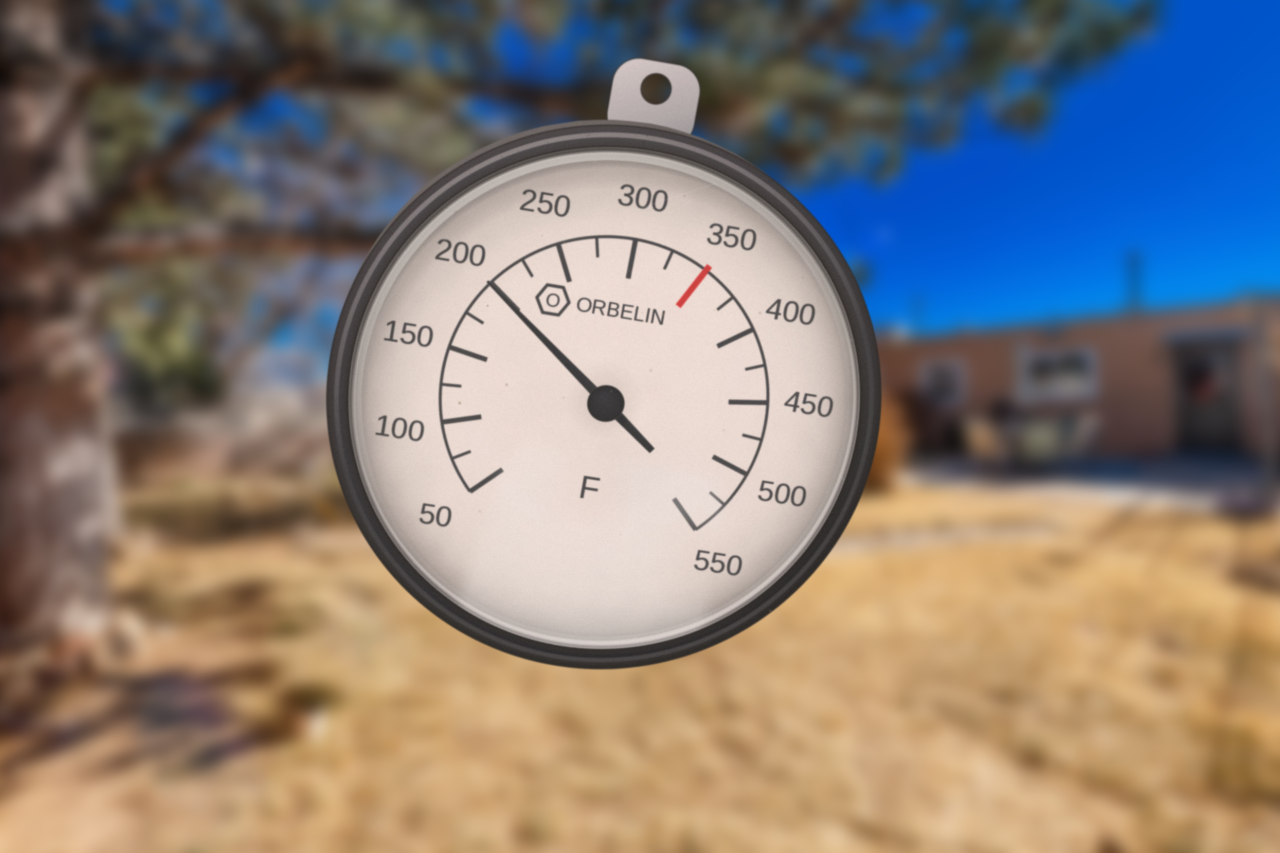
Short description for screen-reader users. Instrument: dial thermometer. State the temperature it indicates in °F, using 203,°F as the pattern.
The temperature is 200,°F
